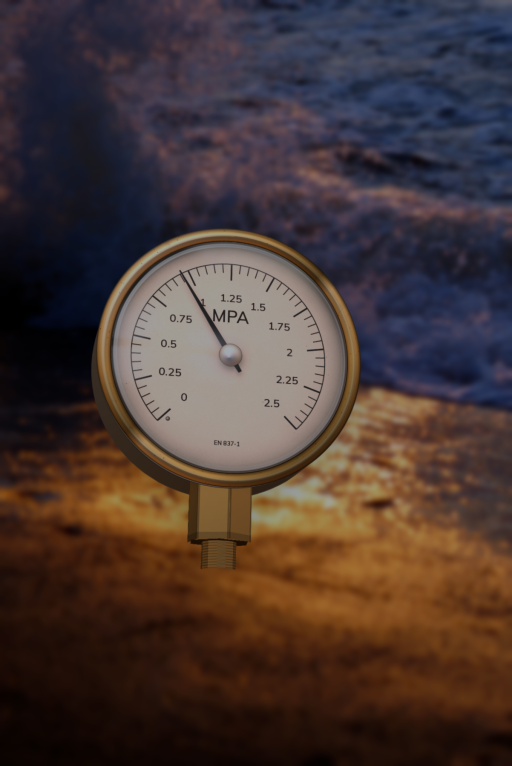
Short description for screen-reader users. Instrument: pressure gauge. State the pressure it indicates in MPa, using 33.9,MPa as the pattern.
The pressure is 0.95,MPa
